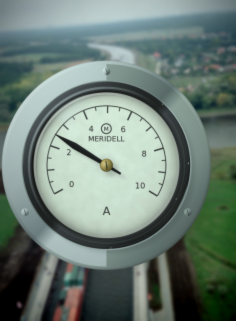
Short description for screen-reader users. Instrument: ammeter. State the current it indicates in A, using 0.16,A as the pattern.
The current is 2.5,A
